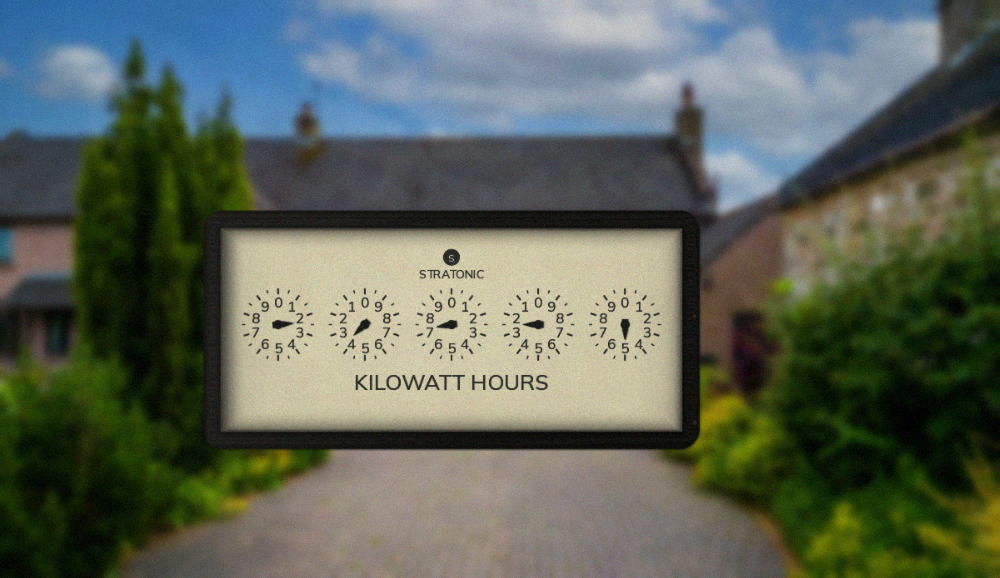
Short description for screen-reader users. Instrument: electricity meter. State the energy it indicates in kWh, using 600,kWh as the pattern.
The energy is 23725,kWh
